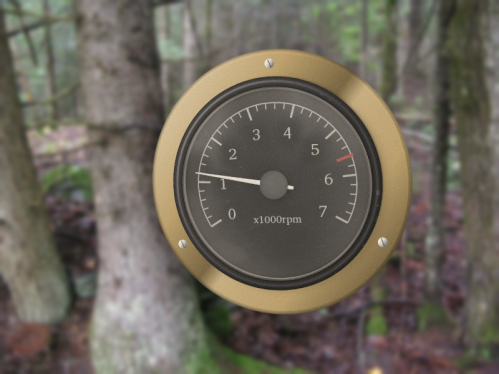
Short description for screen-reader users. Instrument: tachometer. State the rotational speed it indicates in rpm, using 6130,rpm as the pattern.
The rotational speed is 1200,rpm
